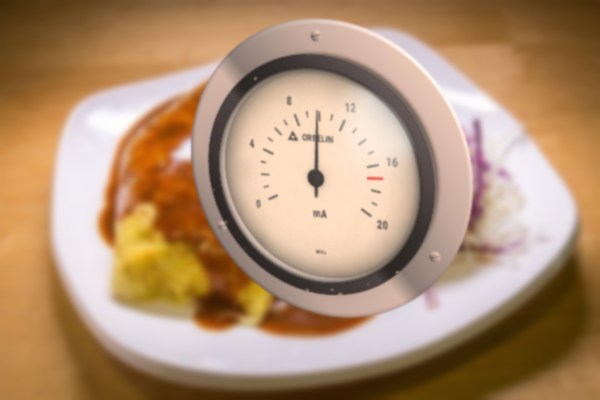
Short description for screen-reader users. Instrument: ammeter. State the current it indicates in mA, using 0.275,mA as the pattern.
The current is 10,mA
